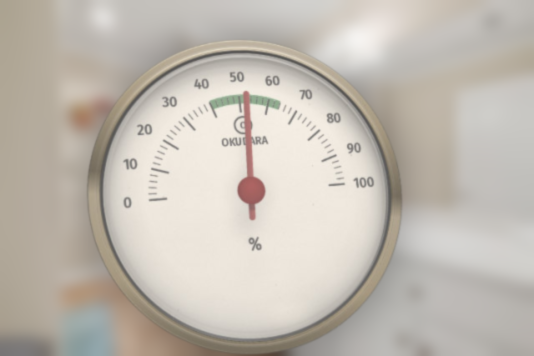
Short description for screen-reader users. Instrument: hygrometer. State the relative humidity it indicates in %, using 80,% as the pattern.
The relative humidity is 52,%
